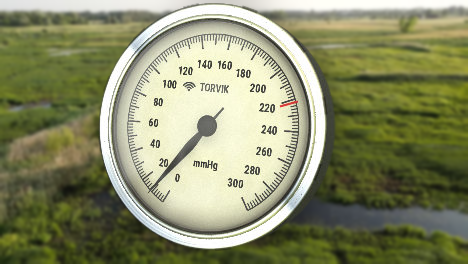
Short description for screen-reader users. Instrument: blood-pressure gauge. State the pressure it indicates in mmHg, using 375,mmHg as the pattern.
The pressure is 10,mmHg
